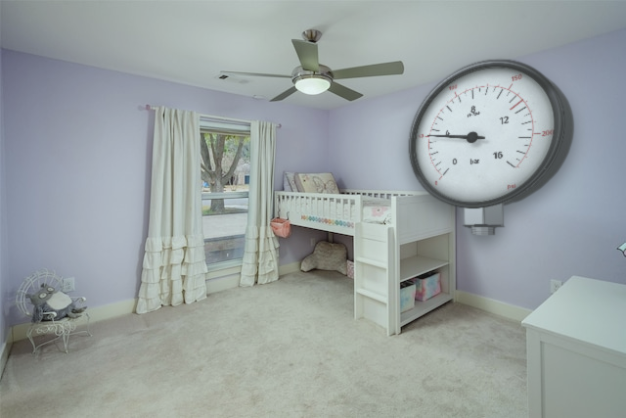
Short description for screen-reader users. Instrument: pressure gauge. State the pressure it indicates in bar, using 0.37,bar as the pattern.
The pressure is 3.5,bar
